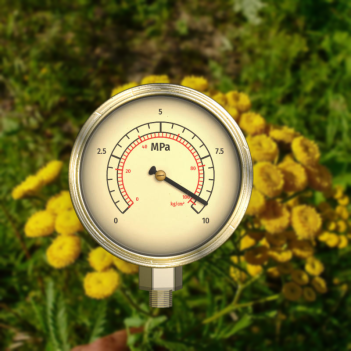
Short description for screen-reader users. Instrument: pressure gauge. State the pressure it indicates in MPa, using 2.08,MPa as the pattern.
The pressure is 9.5,MPa
